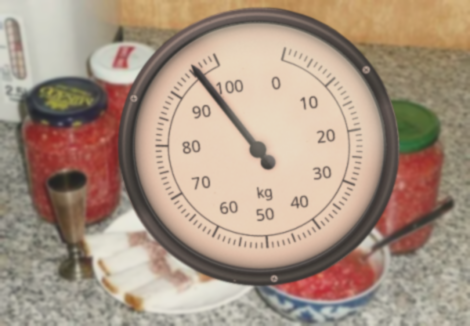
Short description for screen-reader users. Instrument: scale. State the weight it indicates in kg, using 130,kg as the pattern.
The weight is 96,kg
